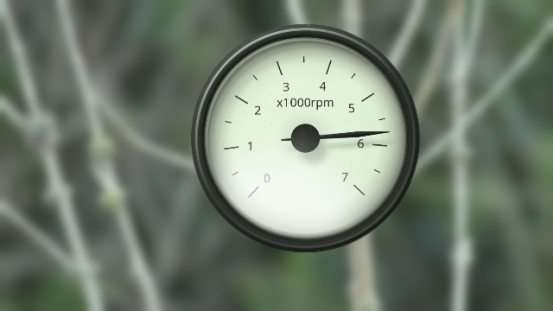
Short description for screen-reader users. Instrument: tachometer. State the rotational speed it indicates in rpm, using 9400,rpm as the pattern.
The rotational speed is 5750,rpm
